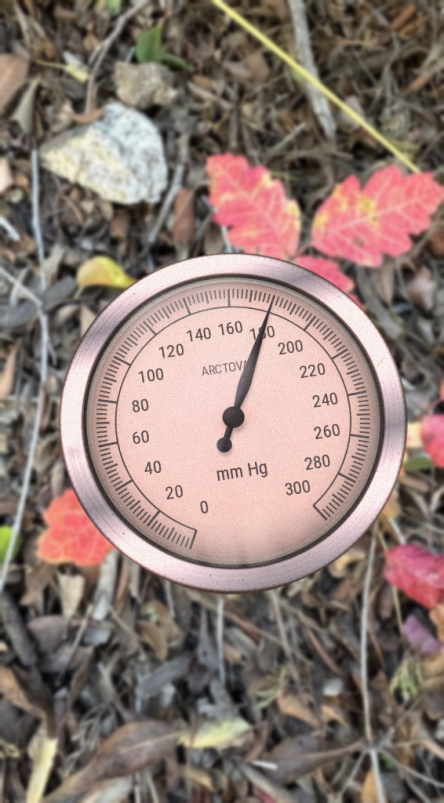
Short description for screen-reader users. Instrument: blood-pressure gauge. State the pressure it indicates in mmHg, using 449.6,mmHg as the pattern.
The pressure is 180,mmHg
